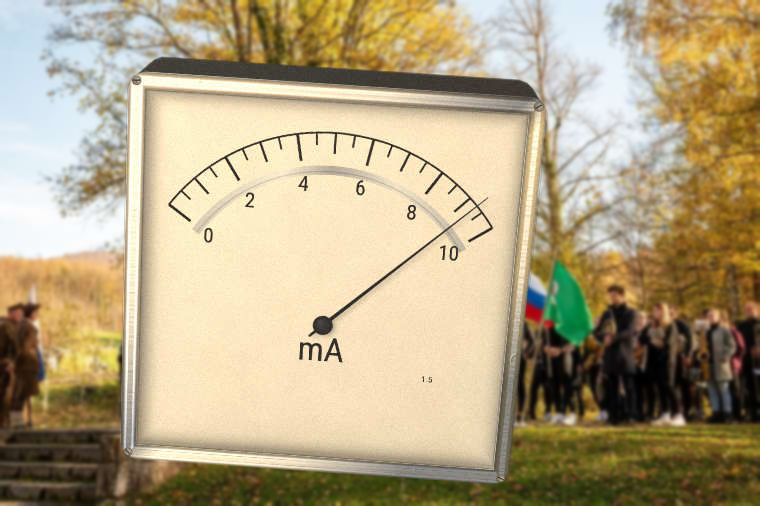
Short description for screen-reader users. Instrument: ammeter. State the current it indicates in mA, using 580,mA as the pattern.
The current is 9.25,mA
